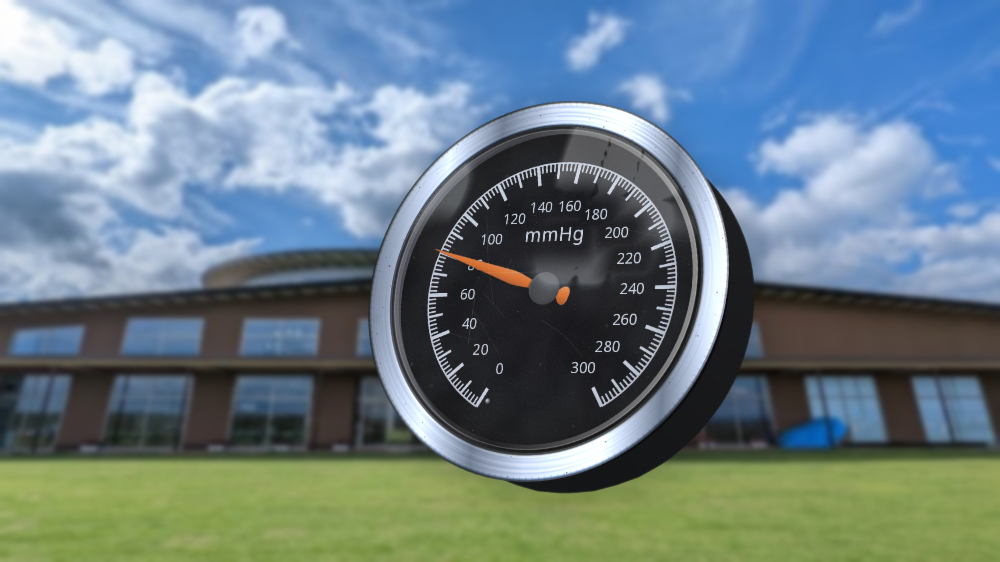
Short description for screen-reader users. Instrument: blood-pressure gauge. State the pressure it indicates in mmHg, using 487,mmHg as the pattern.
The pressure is 80,mmHg
